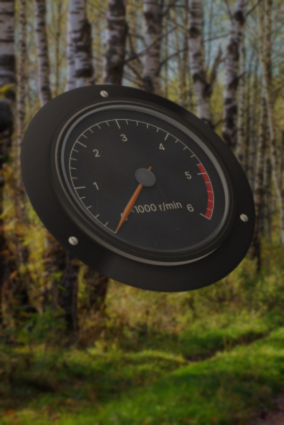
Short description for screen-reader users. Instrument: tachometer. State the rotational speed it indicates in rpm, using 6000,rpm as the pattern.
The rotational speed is 0,rpm
